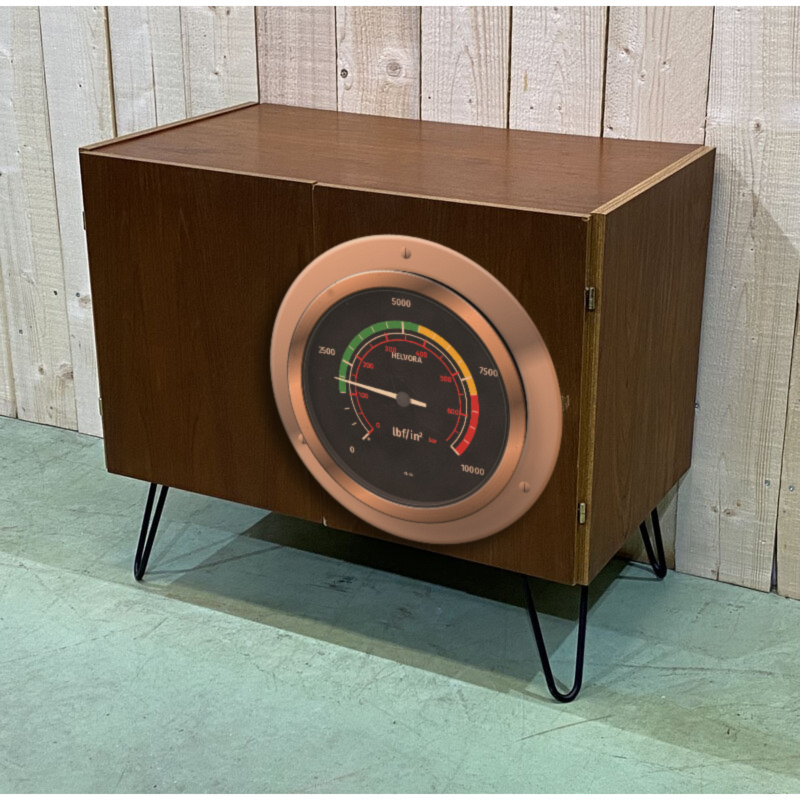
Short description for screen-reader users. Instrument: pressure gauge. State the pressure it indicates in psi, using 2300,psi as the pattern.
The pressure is 2000,psi
